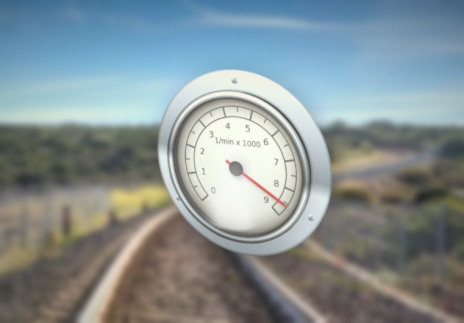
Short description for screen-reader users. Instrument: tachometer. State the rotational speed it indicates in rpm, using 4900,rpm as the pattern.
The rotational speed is 8500,rpm
